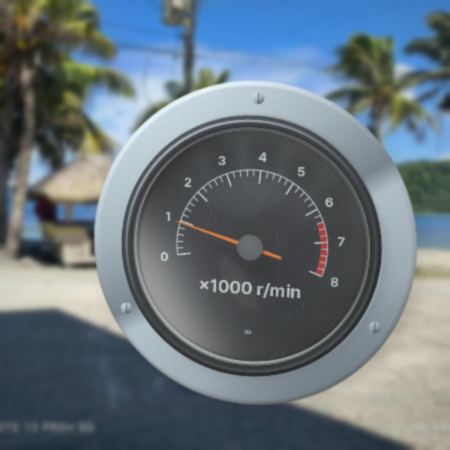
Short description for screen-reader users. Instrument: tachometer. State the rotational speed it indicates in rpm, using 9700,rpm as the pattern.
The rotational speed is 1000,rpm
